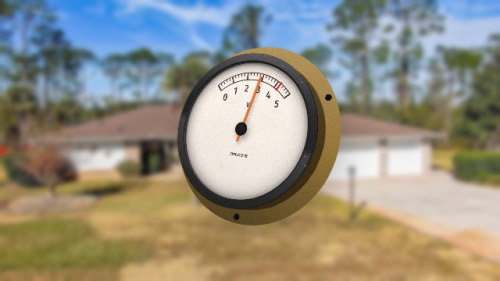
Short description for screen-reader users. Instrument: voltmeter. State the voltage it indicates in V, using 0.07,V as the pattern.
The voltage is 3,V
